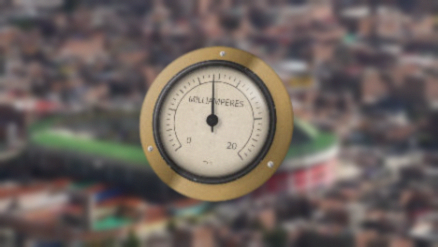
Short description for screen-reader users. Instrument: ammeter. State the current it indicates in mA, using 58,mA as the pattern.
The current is 9.5,mA
